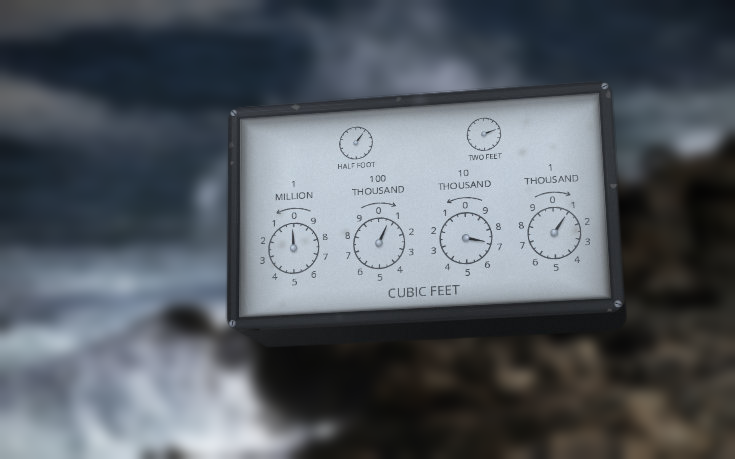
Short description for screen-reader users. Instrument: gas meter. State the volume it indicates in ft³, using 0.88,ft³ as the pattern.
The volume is 7100,ft³
